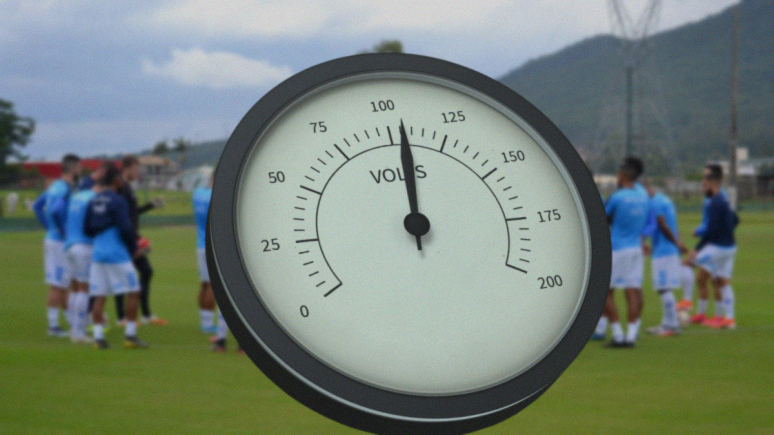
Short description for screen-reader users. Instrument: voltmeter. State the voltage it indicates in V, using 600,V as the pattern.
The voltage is 105,V
